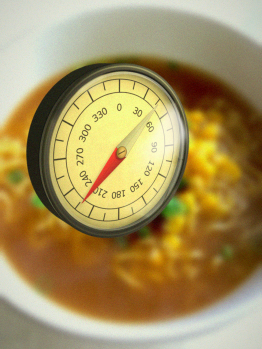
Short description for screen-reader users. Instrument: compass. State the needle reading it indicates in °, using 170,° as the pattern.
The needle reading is 225,°
